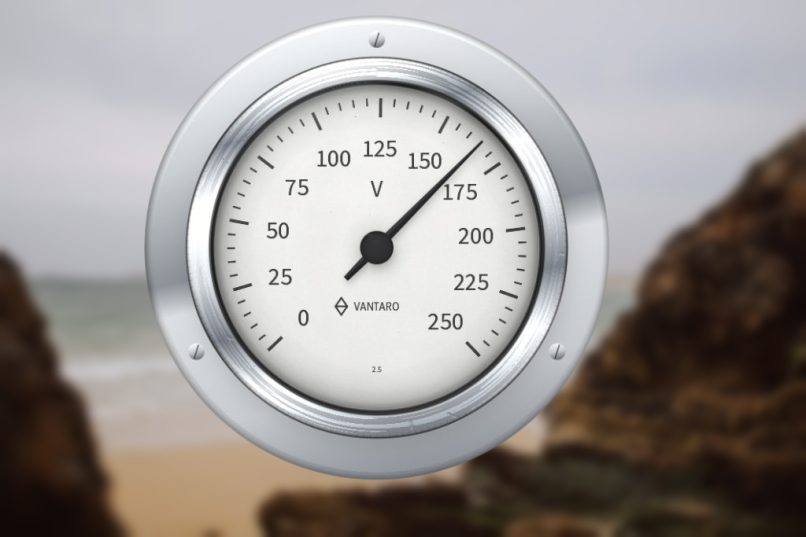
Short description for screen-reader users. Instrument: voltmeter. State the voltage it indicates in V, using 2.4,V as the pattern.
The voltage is 165,V
